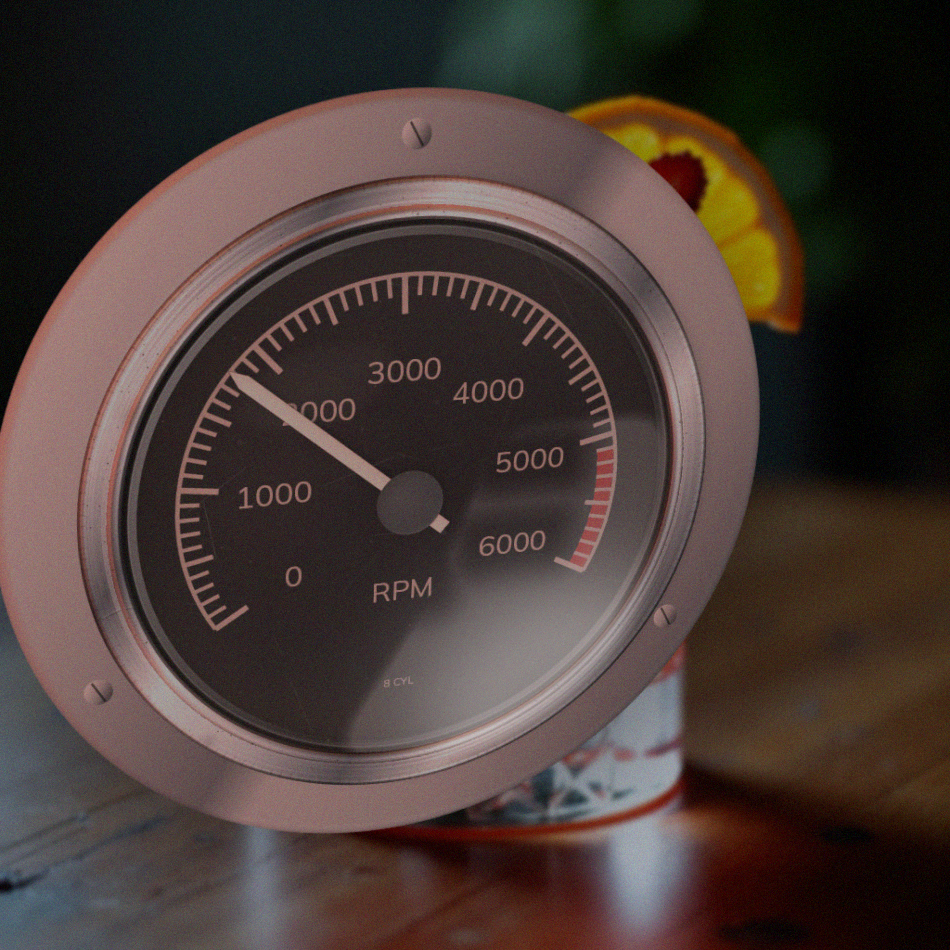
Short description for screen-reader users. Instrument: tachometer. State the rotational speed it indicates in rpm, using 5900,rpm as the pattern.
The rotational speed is 1800,rpm
